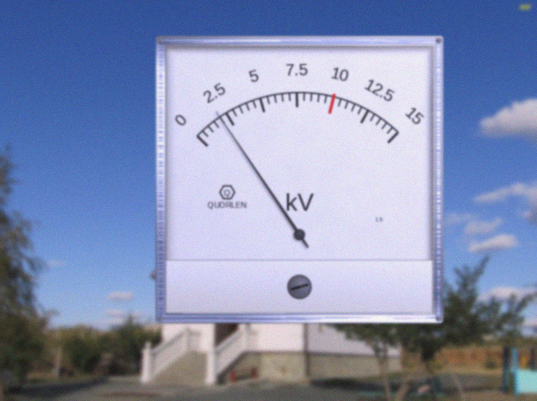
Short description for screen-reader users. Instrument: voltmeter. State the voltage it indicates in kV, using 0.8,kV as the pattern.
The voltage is 2,kV
